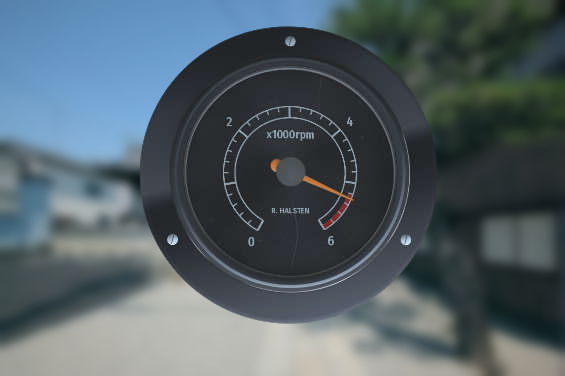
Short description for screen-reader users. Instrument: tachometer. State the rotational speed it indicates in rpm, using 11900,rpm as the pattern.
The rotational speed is 5300,rpm
